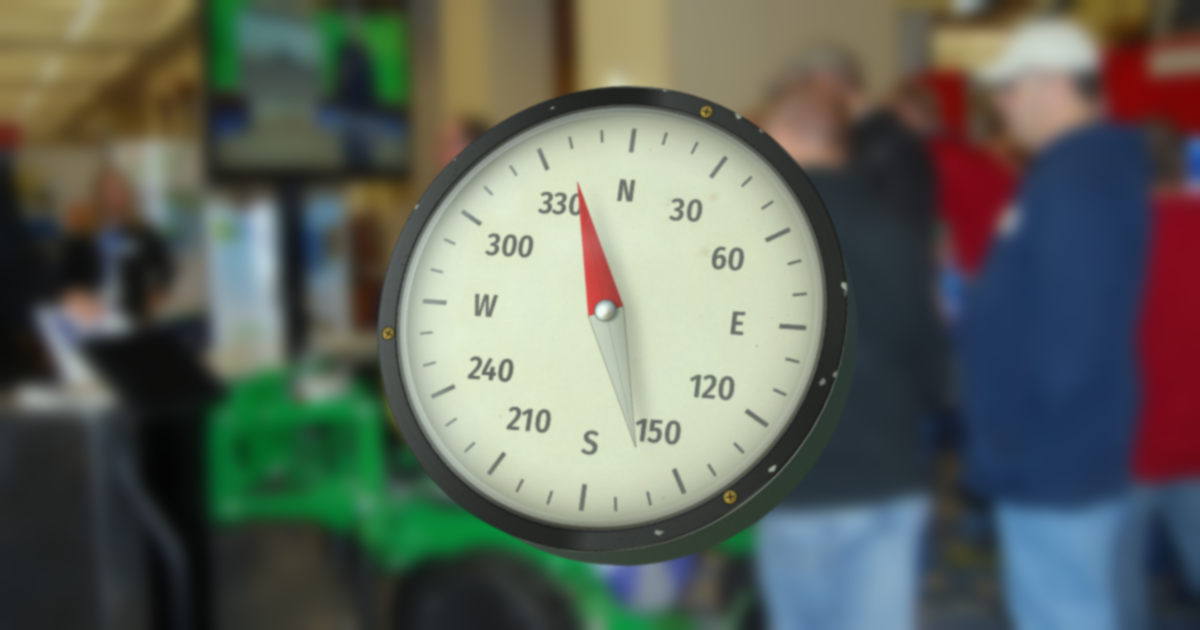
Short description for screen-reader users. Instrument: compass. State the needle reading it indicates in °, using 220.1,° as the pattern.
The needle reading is 340,°
